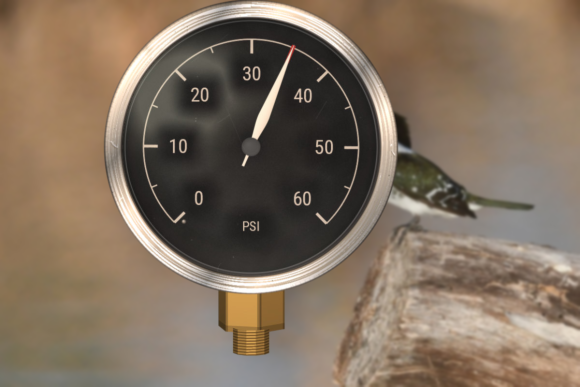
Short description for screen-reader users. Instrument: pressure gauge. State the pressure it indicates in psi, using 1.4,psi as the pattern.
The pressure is 35,psi
